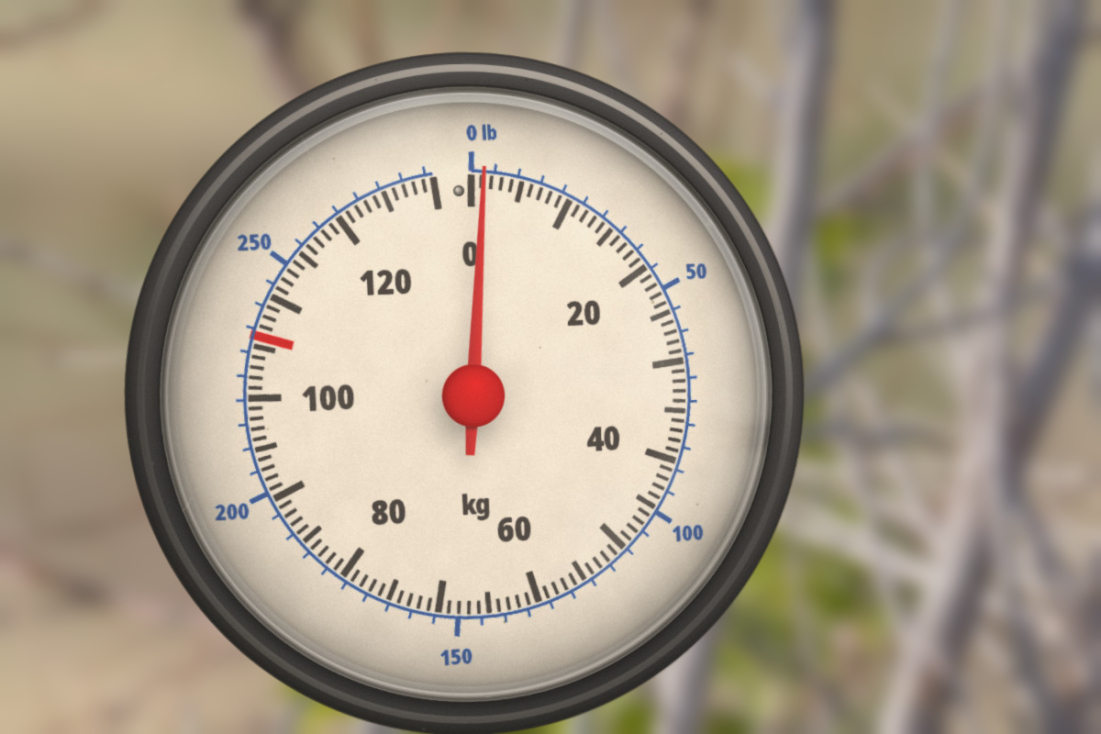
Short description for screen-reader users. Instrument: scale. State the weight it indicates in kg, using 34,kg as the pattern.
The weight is 1,kg
